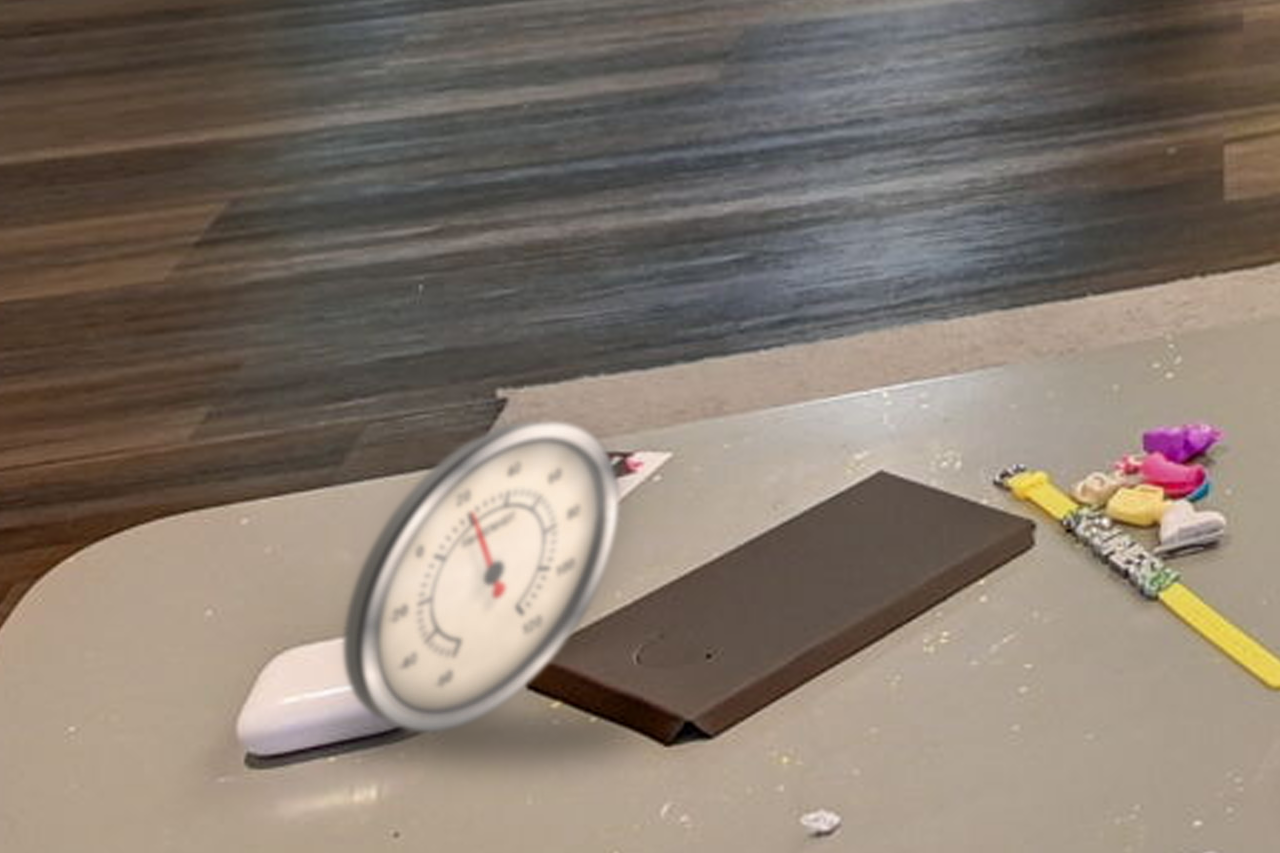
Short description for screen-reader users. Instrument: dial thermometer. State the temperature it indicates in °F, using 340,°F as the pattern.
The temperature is 20,°F
